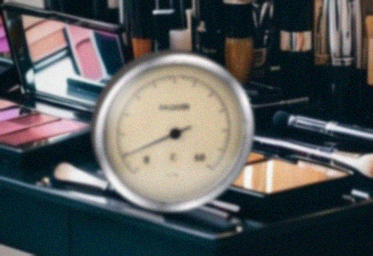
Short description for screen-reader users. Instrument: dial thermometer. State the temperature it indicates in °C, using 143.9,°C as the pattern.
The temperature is 5,°C
